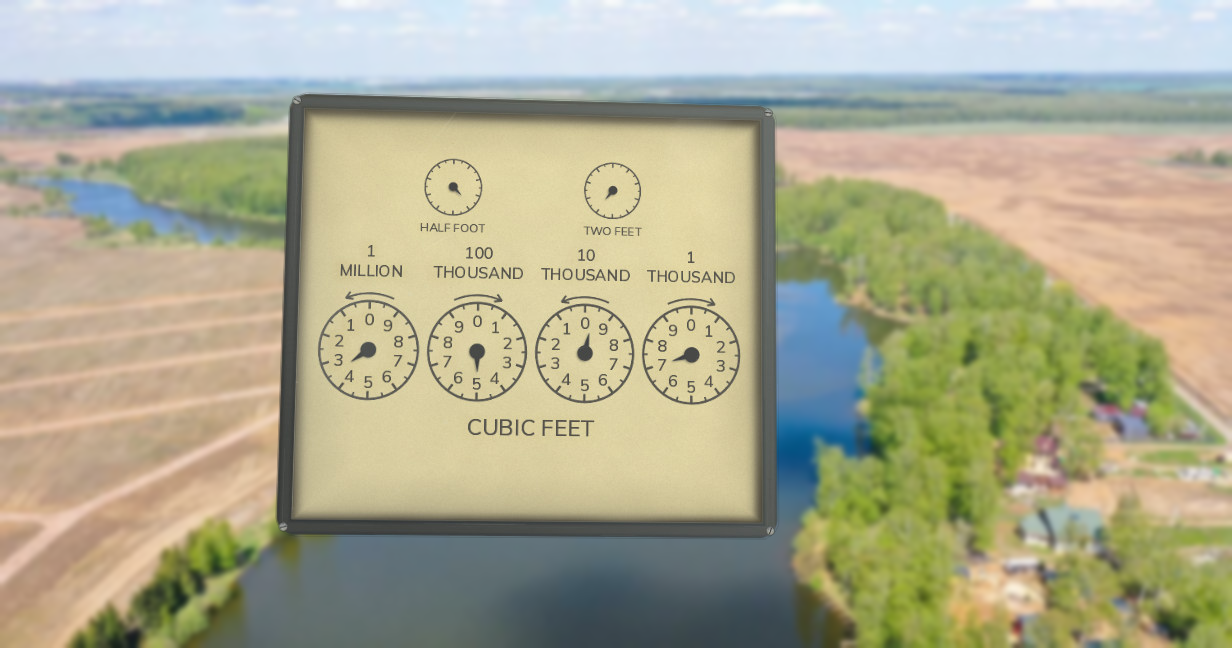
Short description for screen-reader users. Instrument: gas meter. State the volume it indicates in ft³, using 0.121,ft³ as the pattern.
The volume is 349700,ft³
